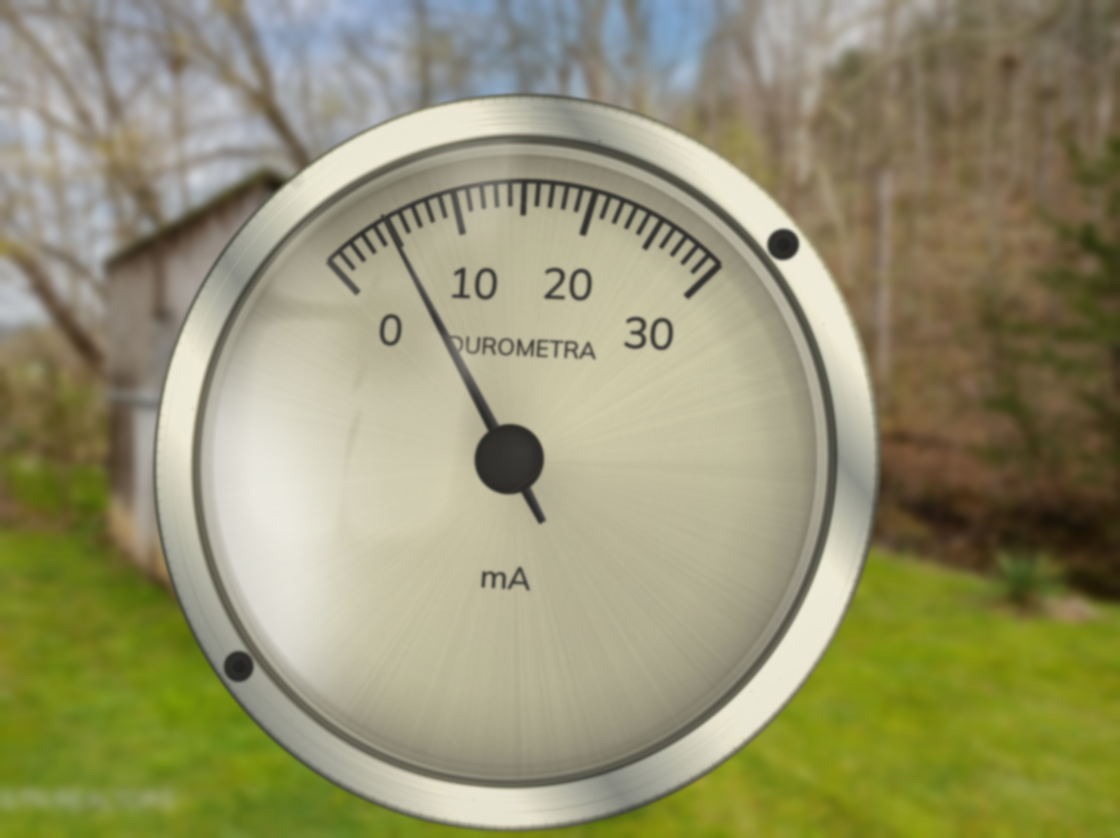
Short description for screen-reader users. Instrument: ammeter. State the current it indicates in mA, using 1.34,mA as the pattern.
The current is 5,mA
